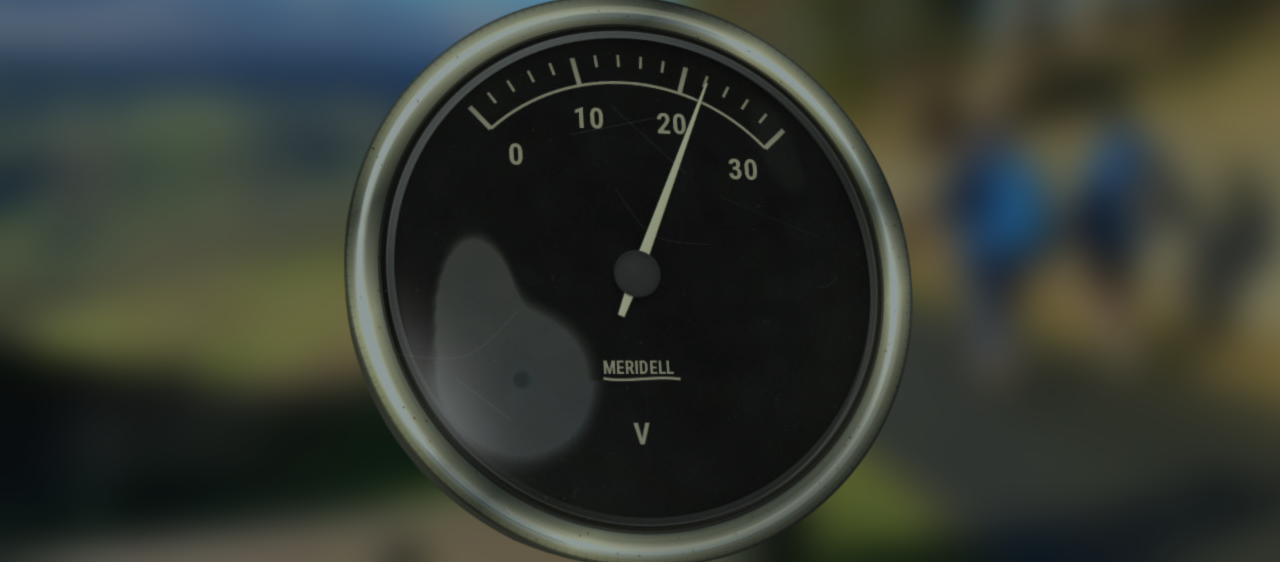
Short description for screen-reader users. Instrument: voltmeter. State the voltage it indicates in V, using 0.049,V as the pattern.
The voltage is 22,V
